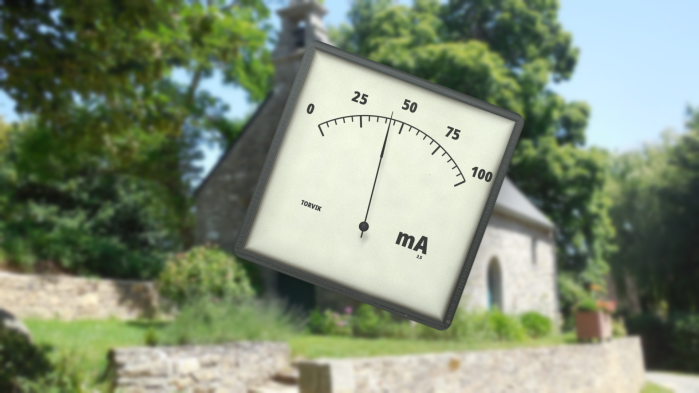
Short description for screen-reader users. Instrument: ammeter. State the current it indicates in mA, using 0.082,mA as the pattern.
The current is 42.5,mA
